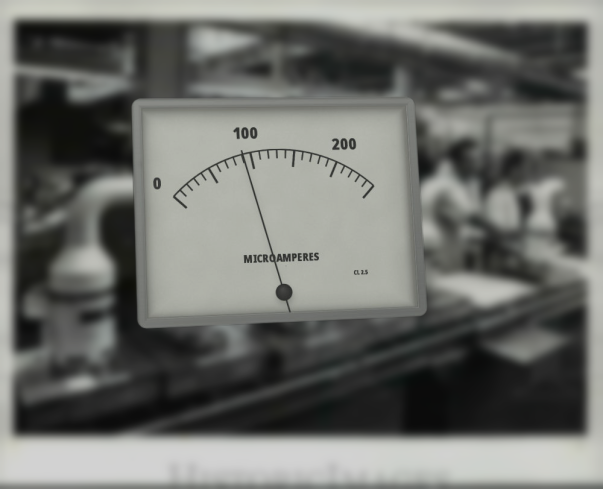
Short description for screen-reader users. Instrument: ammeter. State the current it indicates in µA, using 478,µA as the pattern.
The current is 90,µA
